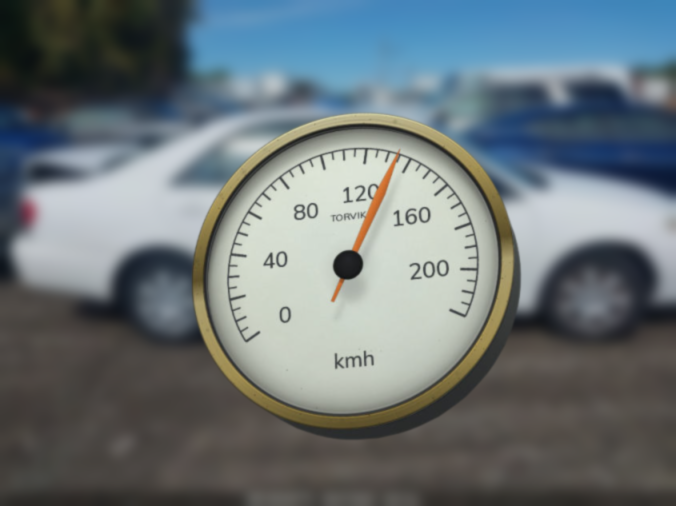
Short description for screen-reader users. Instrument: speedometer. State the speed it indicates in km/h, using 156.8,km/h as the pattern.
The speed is 135,km/h
